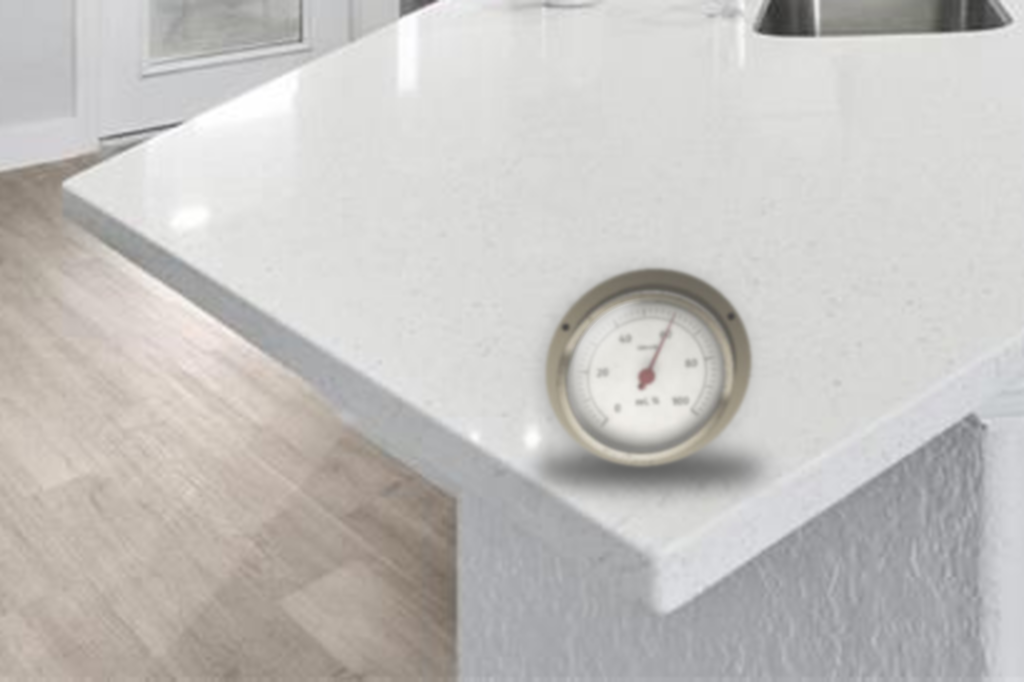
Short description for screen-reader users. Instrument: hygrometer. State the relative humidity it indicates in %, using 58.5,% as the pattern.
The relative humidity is 60,%
